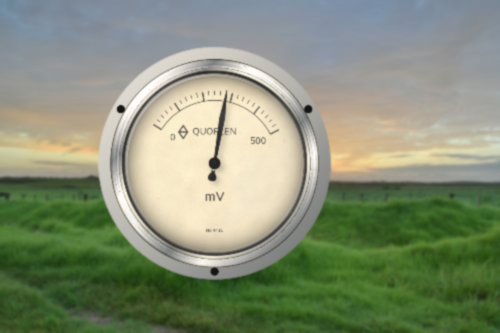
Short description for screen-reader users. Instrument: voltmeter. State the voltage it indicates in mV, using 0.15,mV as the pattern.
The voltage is 280,mV
